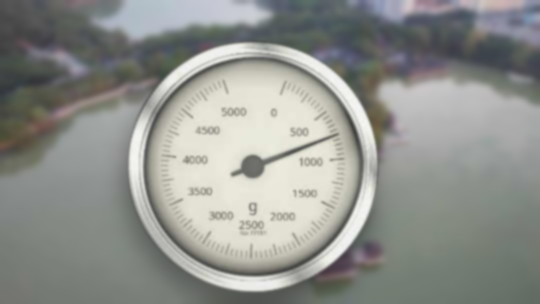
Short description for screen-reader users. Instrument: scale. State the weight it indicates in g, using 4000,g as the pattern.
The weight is 750,g
